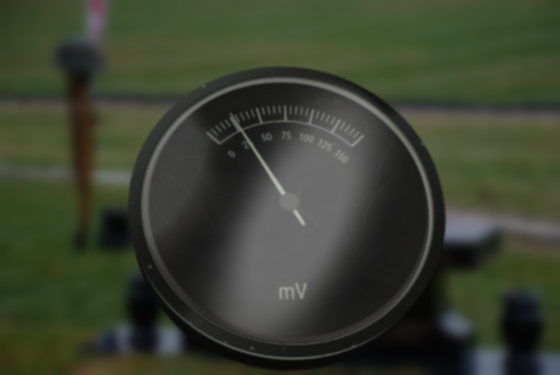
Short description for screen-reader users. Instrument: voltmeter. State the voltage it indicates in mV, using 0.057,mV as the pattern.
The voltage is 25,mV
